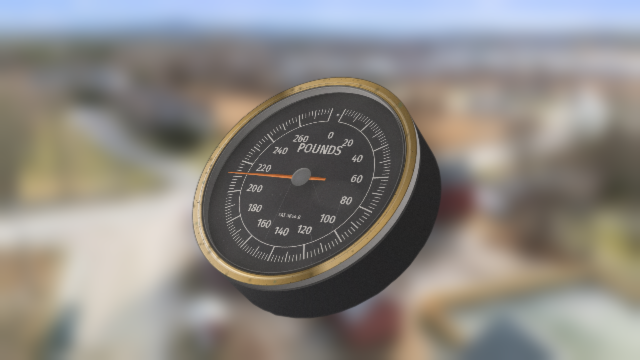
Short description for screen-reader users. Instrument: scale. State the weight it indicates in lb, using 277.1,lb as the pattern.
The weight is 210,lb
